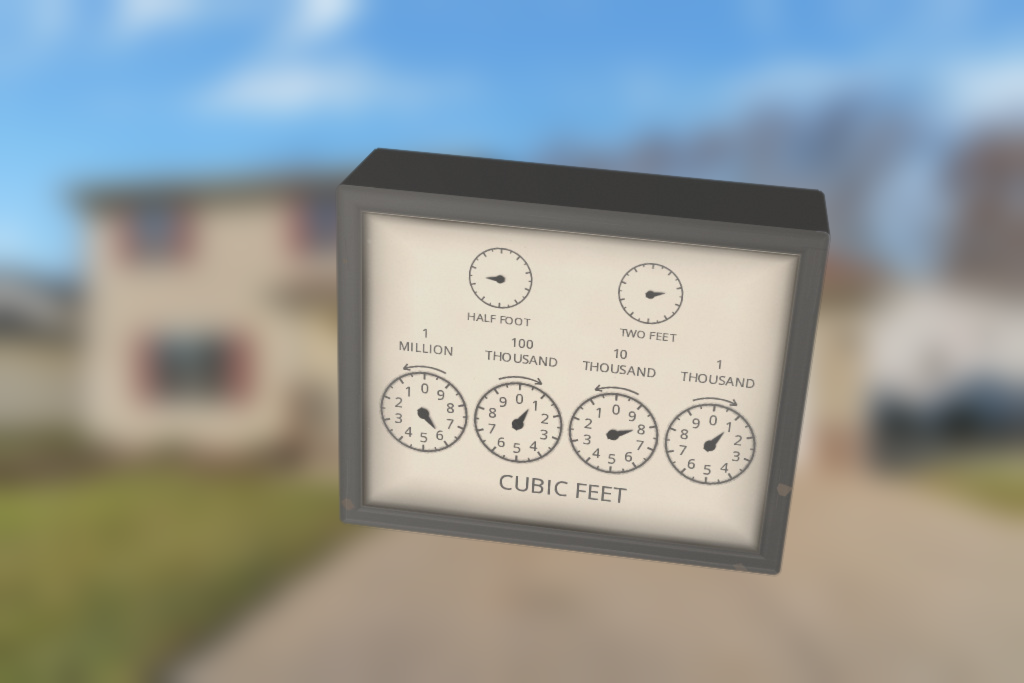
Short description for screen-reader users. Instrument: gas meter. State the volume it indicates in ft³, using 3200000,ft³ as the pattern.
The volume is 608100,ft³
